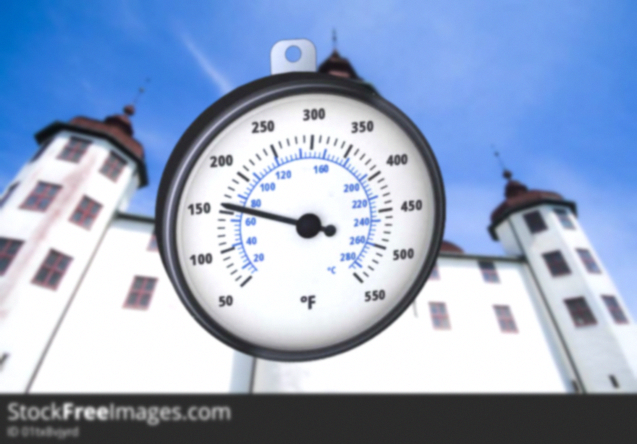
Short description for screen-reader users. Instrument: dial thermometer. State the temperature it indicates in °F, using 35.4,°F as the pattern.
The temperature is 160,°F
